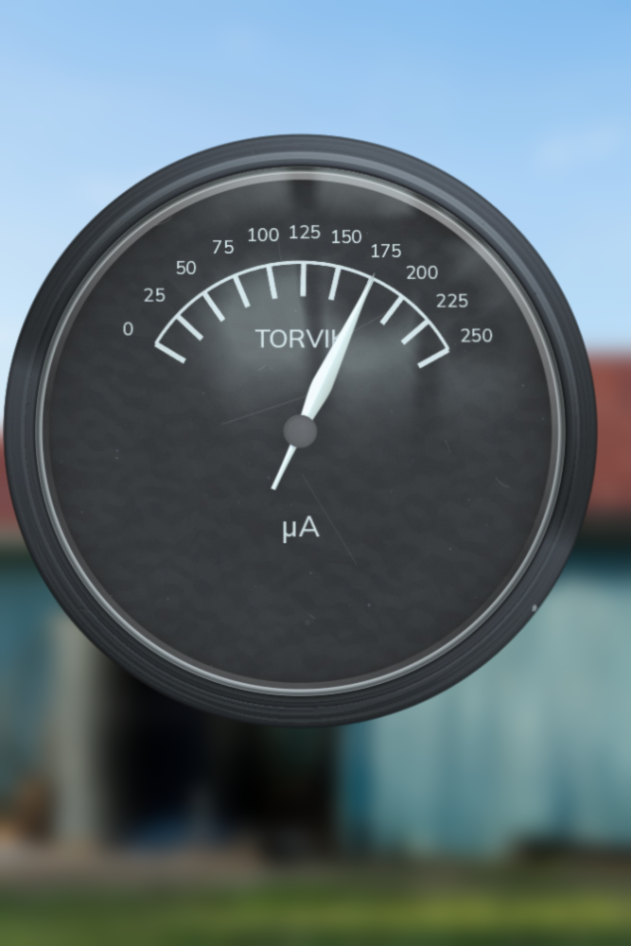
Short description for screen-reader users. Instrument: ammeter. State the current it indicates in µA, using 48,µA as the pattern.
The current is 175,µA
